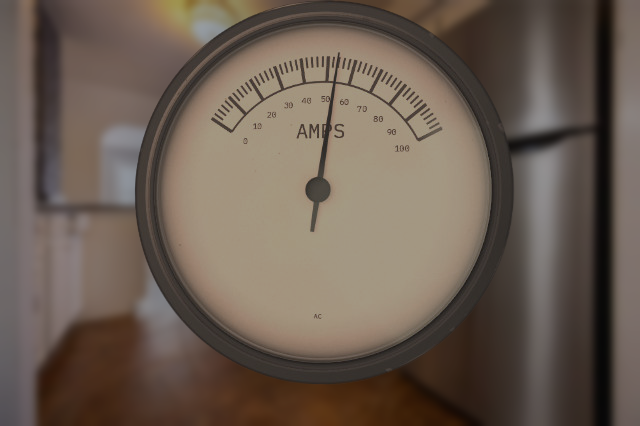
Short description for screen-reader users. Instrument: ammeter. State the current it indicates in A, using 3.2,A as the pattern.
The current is 54,A
